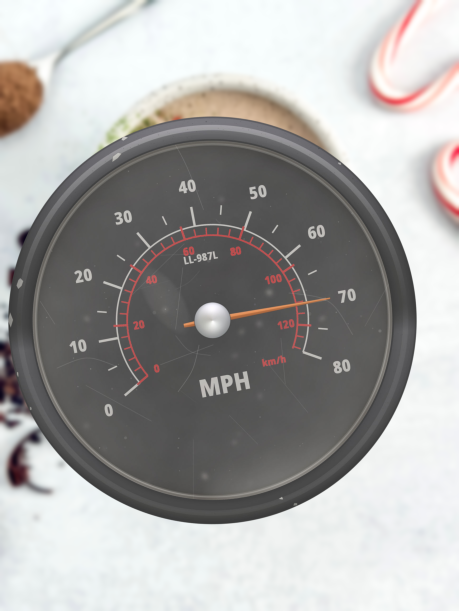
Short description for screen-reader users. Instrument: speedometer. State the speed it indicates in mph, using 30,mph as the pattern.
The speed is 70,mph
